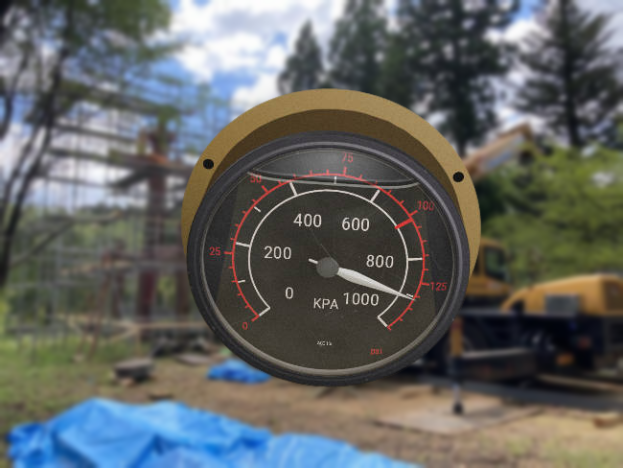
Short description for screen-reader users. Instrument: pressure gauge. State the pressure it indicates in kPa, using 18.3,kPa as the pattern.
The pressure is 900,kPa
